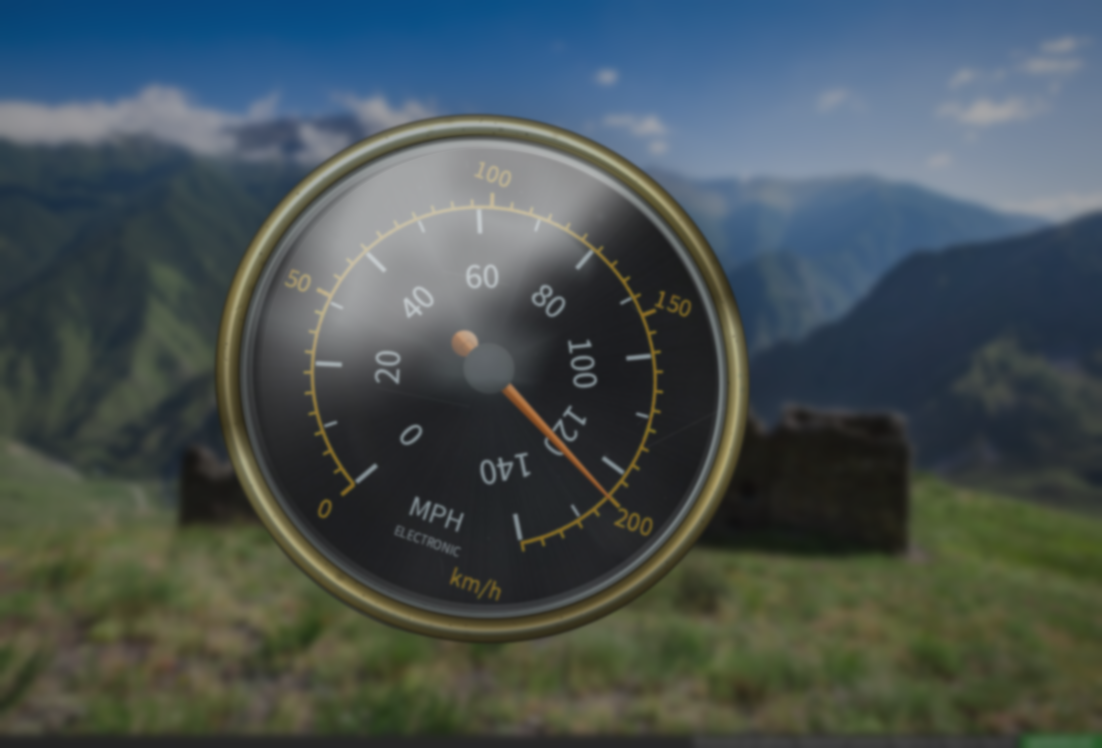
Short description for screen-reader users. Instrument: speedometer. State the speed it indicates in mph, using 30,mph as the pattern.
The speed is 125,mph
